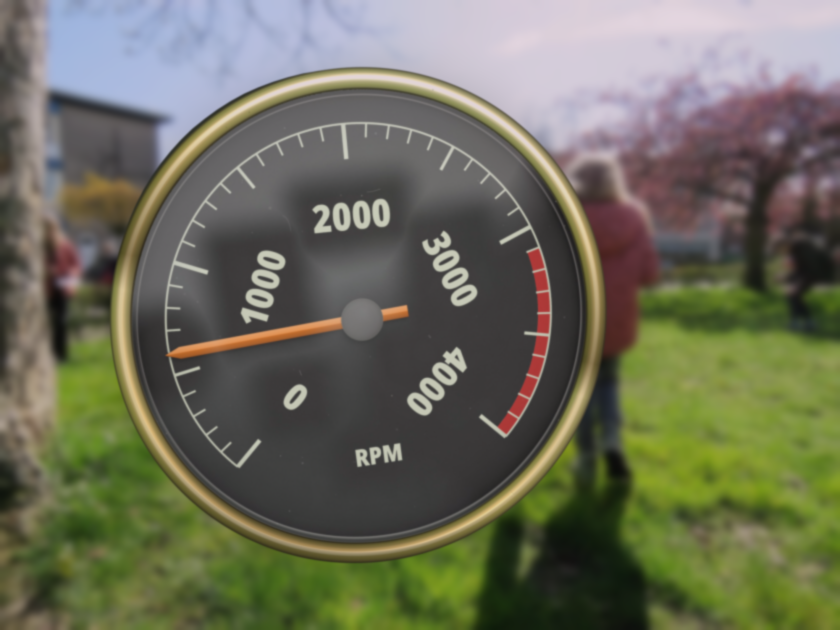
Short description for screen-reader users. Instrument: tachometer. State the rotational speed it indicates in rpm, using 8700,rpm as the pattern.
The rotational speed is 600,rpm
